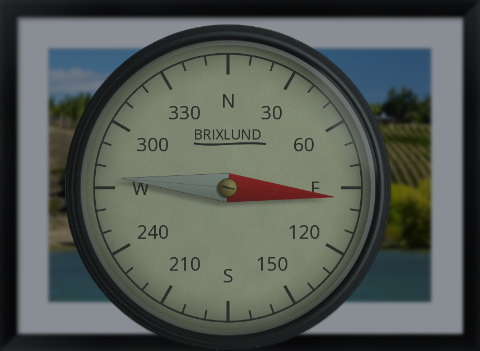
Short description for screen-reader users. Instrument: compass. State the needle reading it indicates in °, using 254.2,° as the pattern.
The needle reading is 95,°
